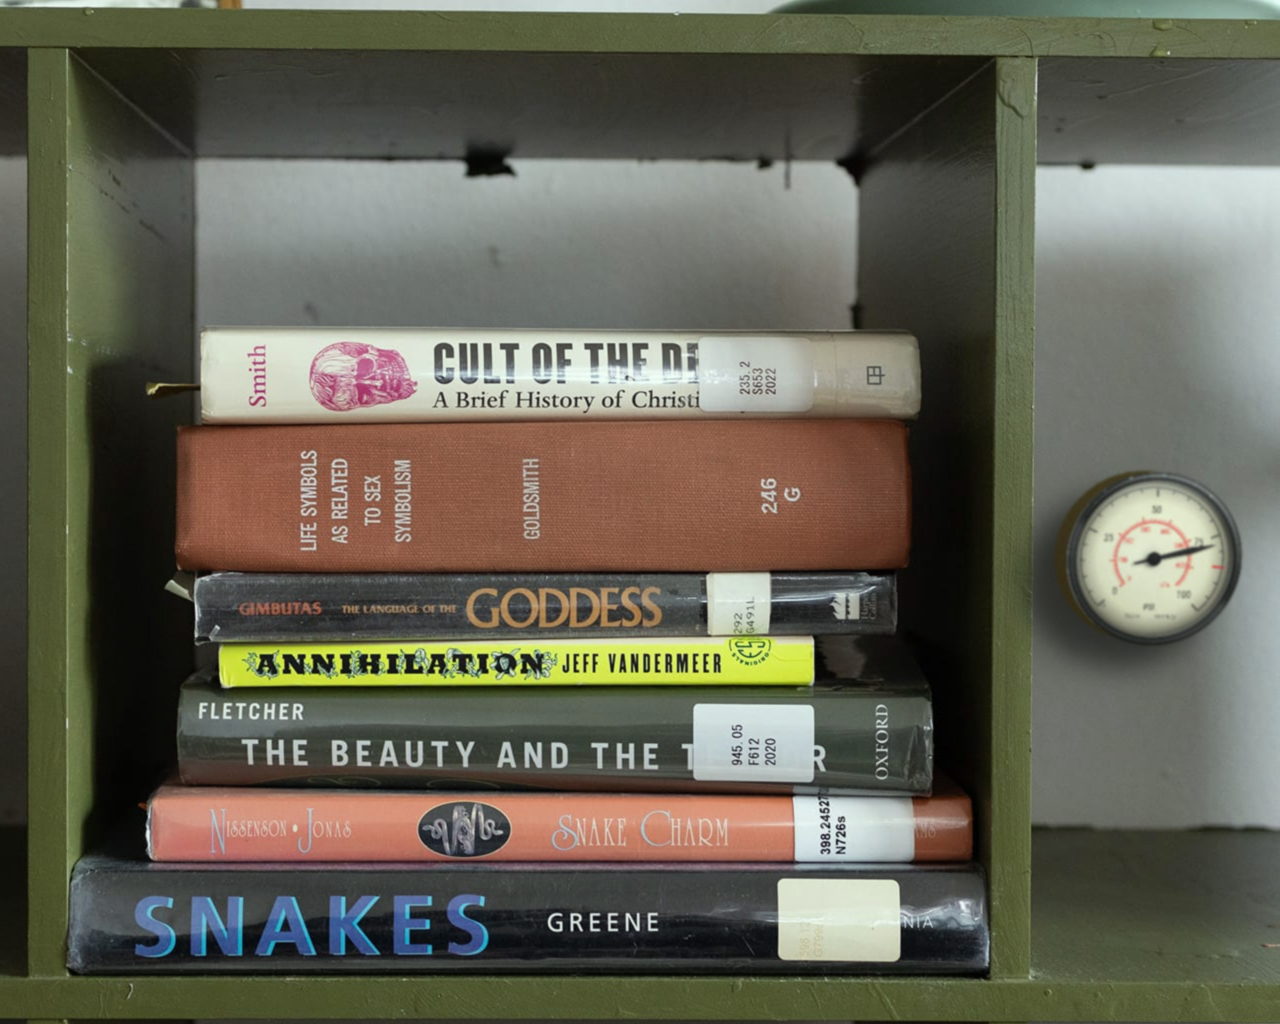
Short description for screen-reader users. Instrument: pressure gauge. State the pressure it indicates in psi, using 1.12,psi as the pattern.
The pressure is 77.5,psi
